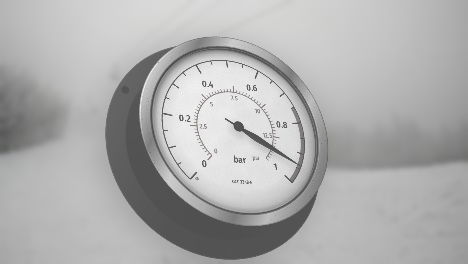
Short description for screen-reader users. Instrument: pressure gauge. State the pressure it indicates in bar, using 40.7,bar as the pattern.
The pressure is 0.95,bar
